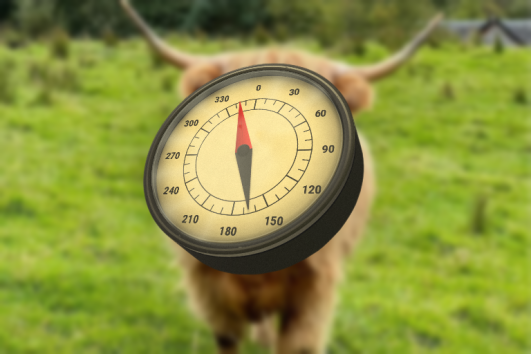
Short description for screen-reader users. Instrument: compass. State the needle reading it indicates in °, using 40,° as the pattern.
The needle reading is 345,°
